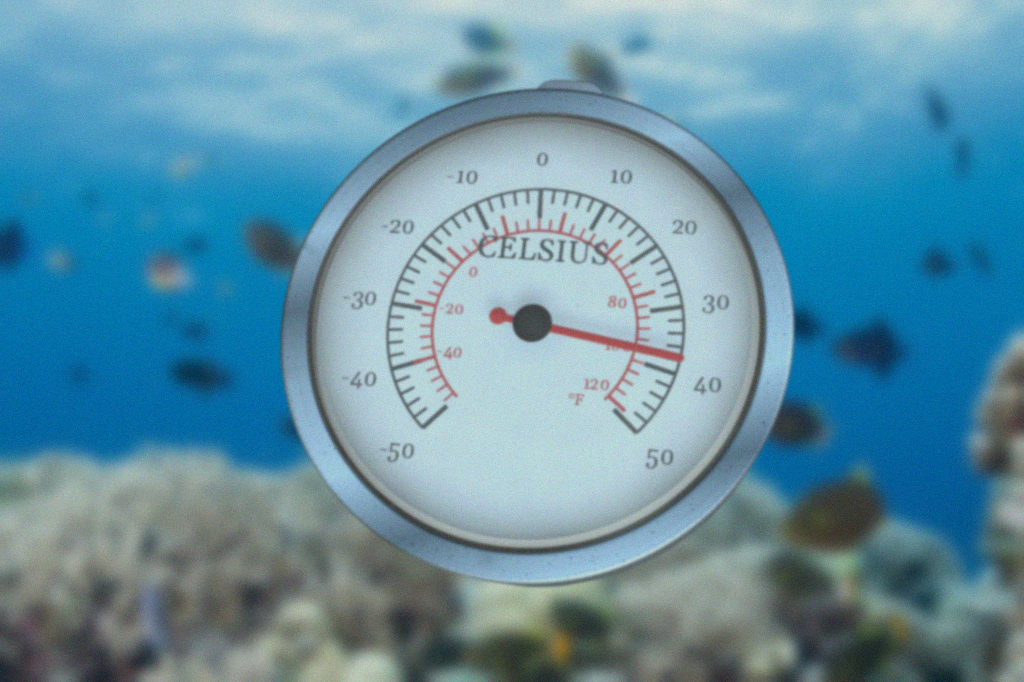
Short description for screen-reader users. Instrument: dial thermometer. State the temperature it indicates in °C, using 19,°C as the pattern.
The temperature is 38,°C
